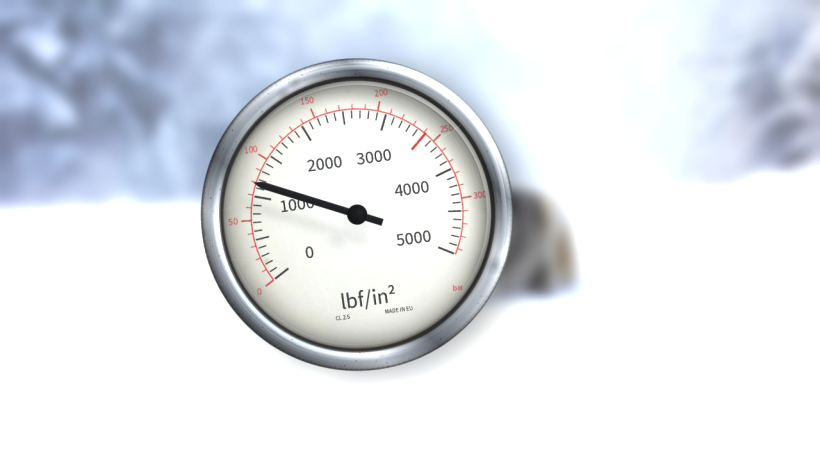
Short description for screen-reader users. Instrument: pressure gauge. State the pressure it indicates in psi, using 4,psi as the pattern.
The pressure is 1150,psi
